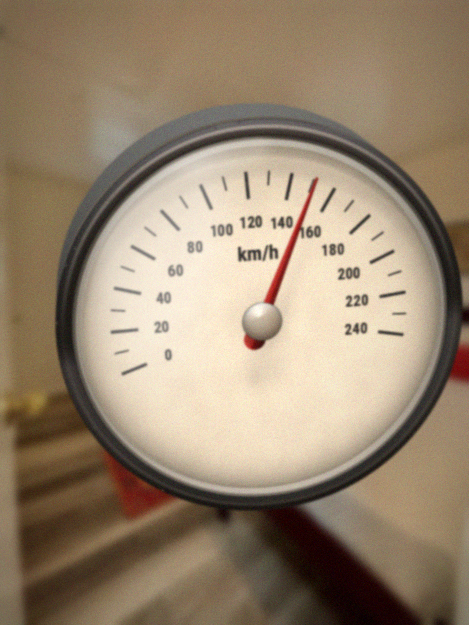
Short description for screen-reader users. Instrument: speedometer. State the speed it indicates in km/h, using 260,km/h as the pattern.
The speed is 150,km/h
